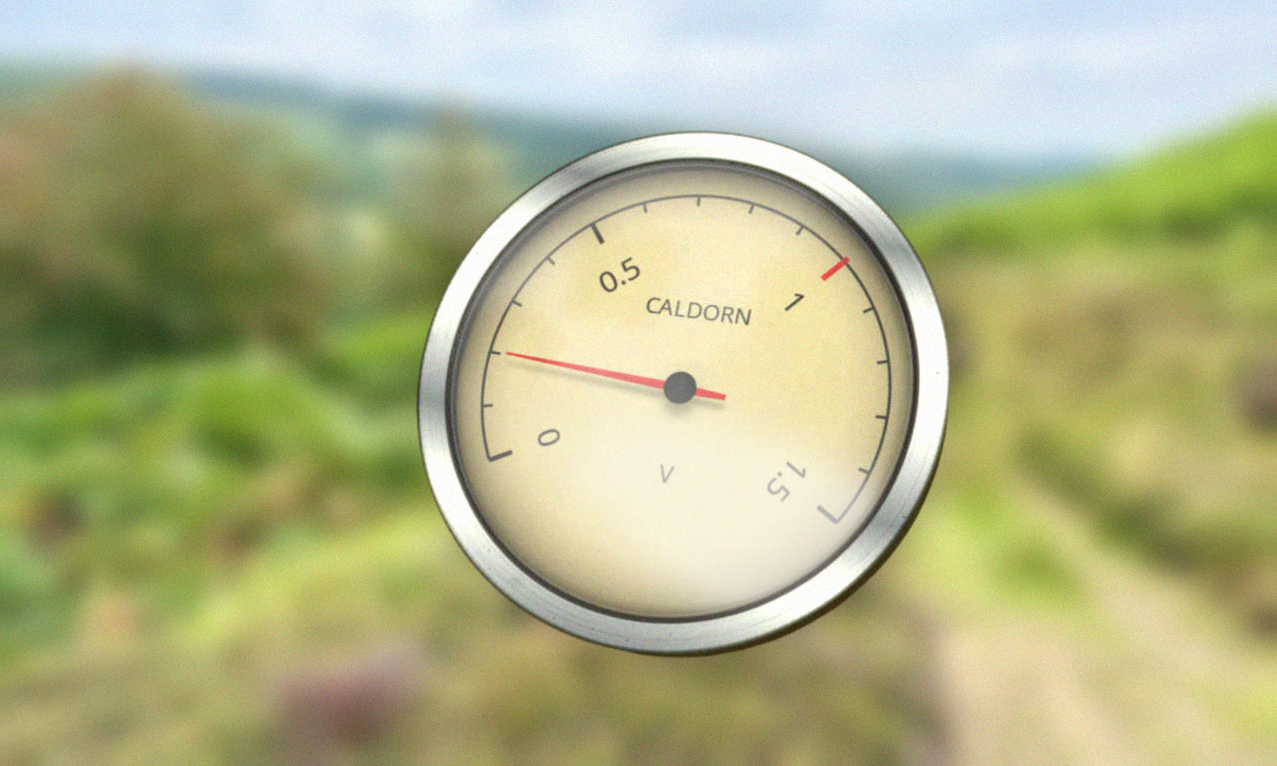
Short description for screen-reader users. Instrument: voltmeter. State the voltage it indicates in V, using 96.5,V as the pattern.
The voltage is 0.2,V
